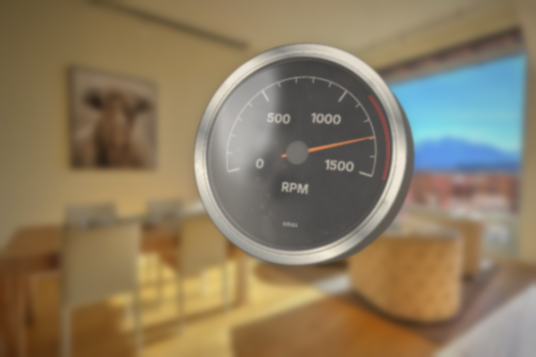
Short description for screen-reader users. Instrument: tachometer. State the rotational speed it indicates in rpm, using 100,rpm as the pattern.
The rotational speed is 1300,rpm
